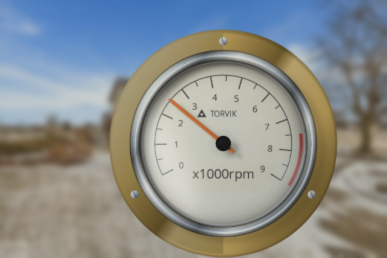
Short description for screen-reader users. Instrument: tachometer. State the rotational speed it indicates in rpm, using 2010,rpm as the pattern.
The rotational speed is 2500,rpm
